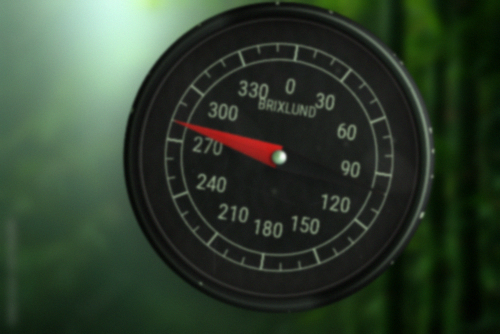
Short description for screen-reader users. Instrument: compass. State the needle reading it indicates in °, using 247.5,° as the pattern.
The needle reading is 280,°
